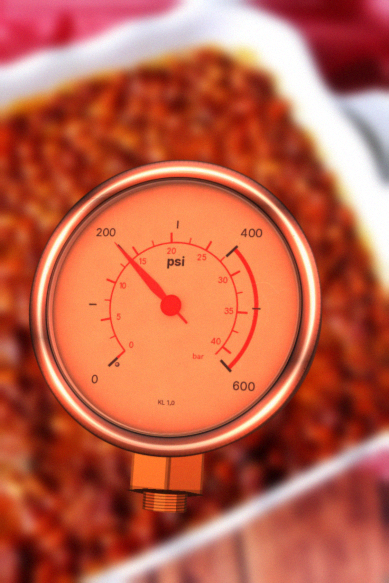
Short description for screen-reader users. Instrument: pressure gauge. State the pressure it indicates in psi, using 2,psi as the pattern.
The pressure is 200,psi
